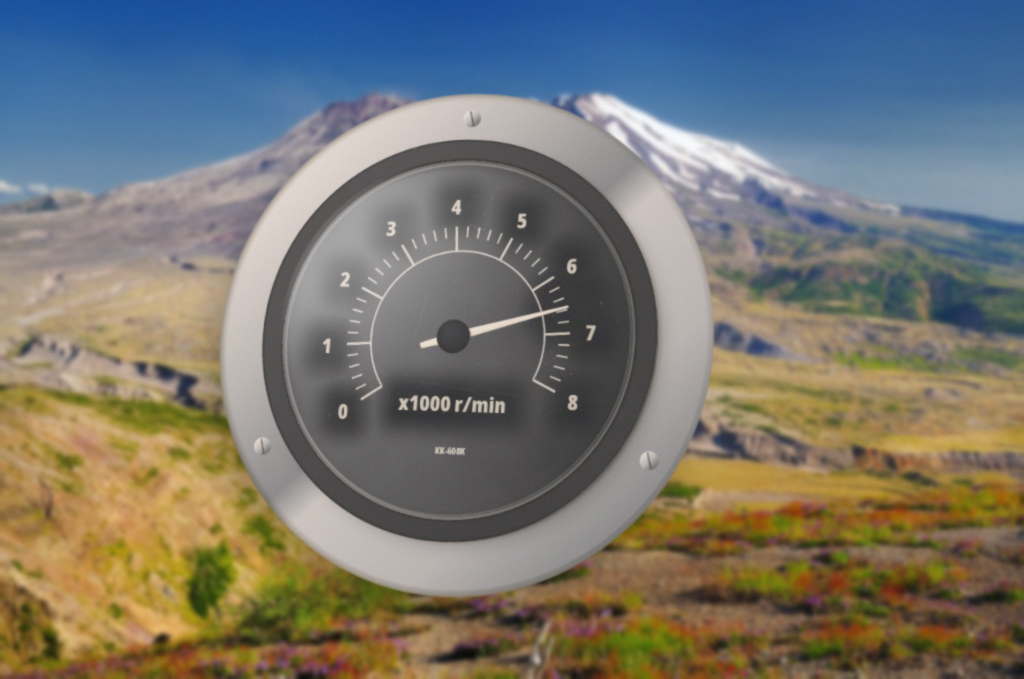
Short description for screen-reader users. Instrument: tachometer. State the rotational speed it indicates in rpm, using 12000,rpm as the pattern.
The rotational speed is 6600,rpm
